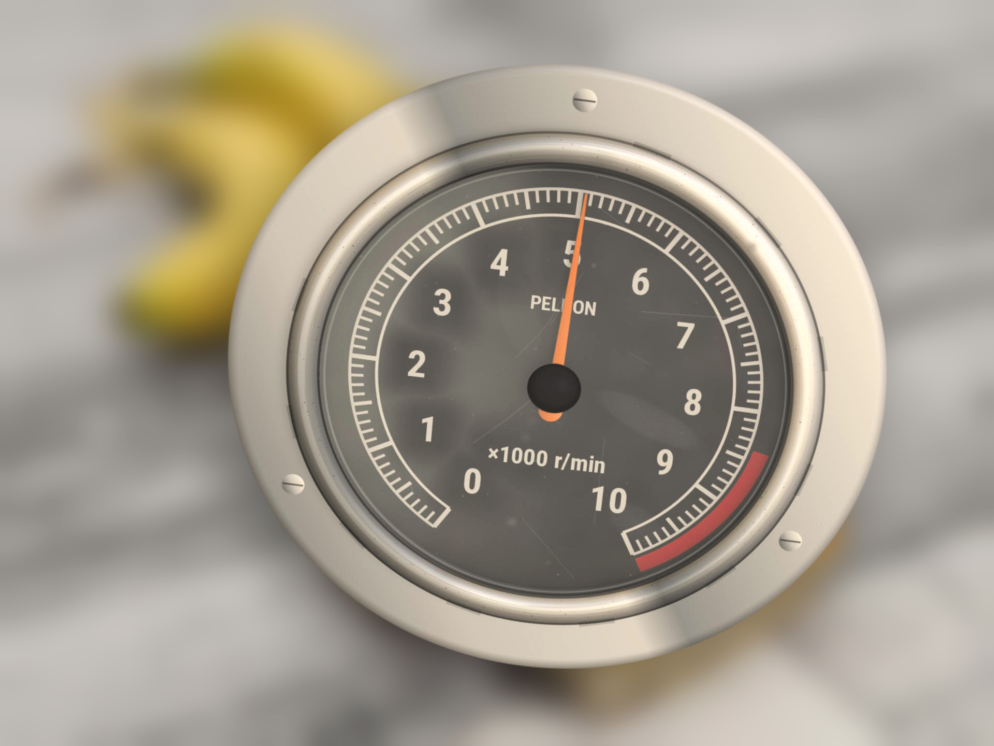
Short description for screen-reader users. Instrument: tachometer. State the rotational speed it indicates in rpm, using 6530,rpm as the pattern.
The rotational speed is 5050,rpm
